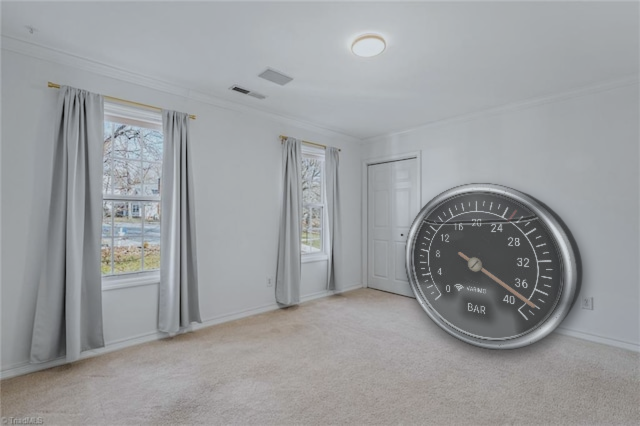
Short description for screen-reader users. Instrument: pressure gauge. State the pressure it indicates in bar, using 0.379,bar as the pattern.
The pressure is 38,bar
